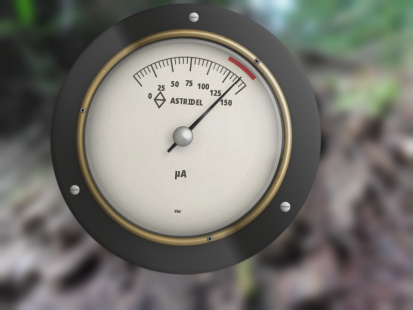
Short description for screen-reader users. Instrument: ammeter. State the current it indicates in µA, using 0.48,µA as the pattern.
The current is 140,µA
